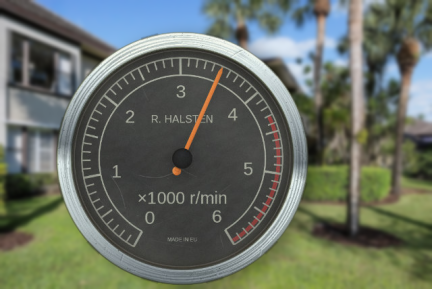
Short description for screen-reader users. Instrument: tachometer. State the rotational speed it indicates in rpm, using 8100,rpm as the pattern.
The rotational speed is 3500,rpm
